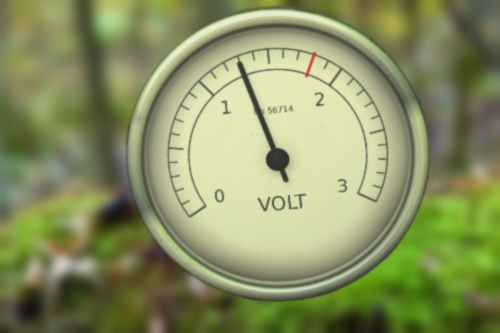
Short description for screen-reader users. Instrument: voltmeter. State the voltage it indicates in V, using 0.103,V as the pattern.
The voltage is 1.3,V
